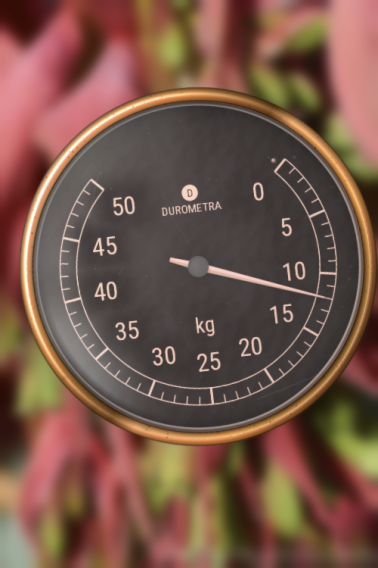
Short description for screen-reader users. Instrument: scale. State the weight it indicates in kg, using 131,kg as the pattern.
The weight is 12,kg
